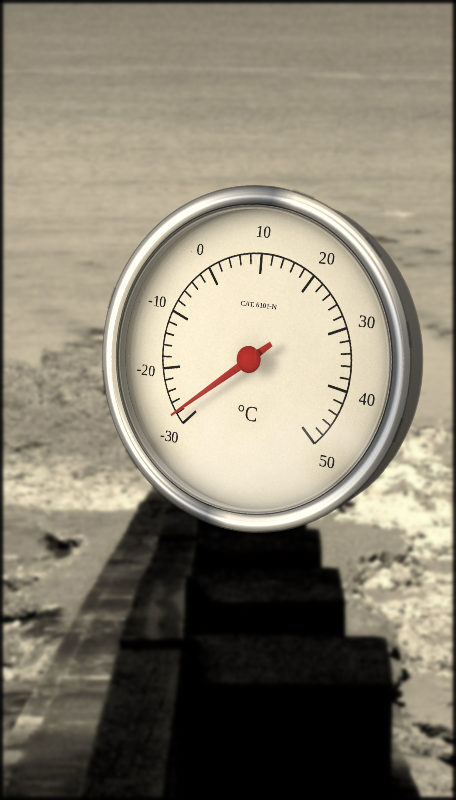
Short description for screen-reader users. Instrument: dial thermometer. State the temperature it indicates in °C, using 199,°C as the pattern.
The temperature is -28,°C
